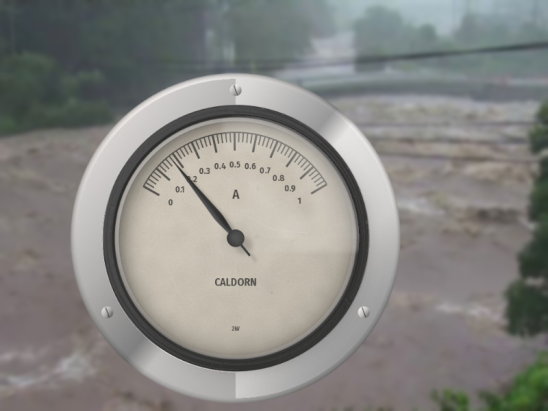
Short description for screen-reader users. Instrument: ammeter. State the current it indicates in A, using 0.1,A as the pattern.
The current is 0.18,A
